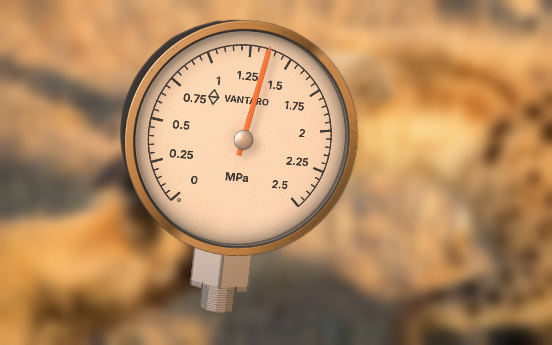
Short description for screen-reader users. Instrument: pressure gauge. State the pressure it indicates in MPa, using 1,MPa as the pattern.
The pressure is 1.35,MPa
